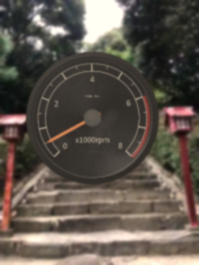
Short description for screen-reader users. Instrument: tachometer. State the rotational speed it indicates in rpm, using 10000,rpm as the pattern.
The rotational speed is 500,rpm
